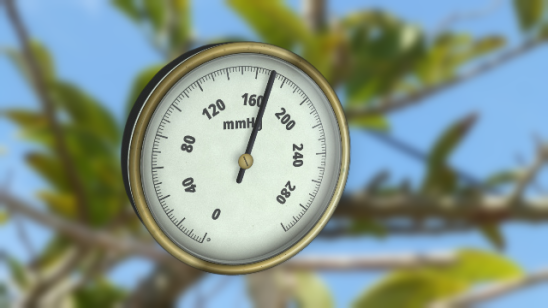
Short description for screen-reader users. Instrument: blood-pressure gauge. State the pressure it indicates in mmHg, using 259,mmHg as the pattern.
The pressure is 170,mmHg
